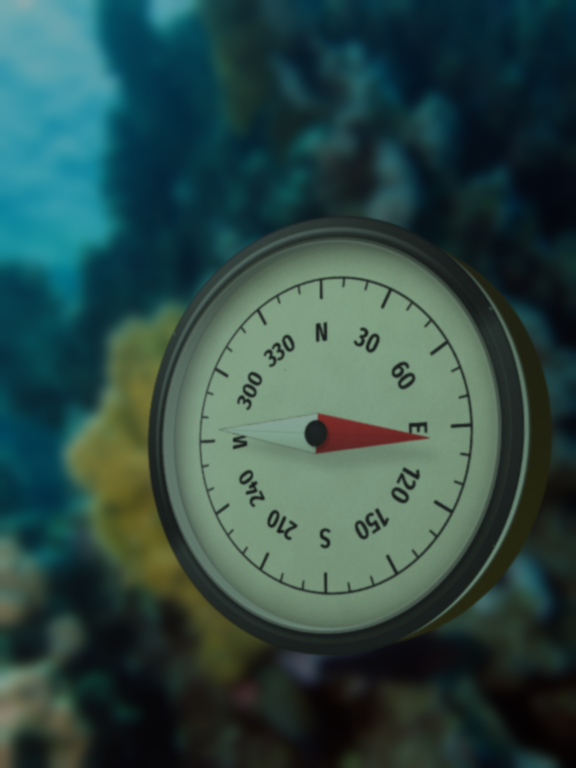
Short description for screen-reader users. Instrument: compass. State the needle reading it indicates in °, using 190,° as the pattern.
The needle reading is 95,°
